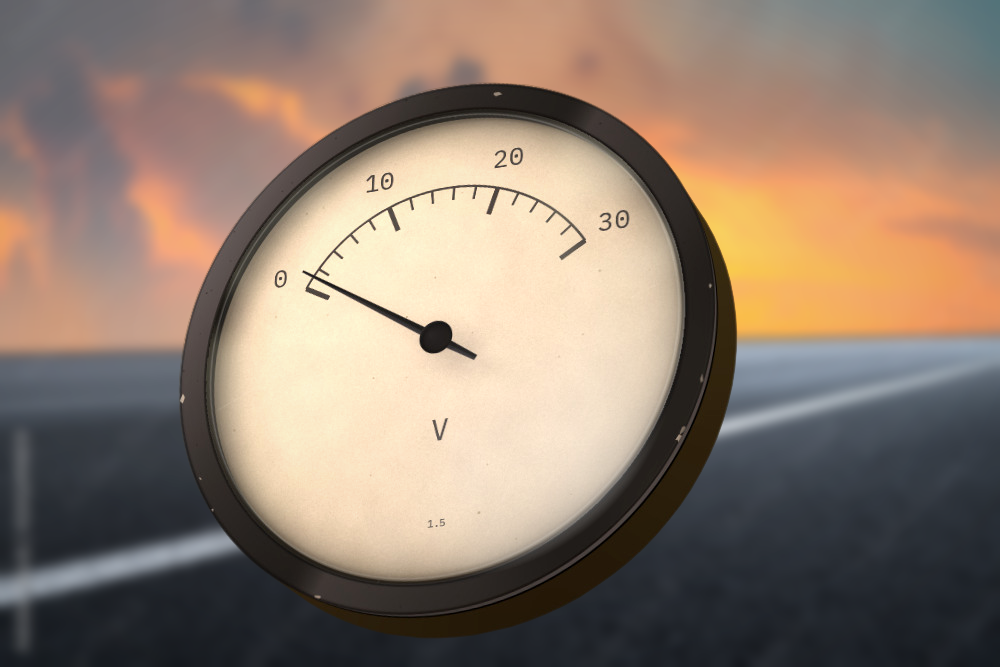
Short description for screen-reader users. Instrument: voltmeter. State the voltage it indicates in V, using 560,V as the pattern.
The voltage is 1,V
